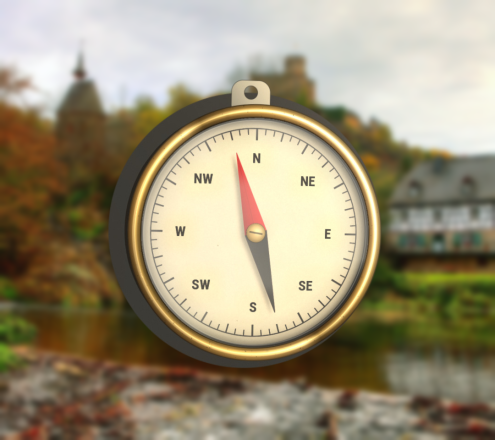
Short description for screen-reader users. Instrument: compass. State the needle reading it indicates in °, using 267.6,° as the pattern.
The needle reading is 345,°
